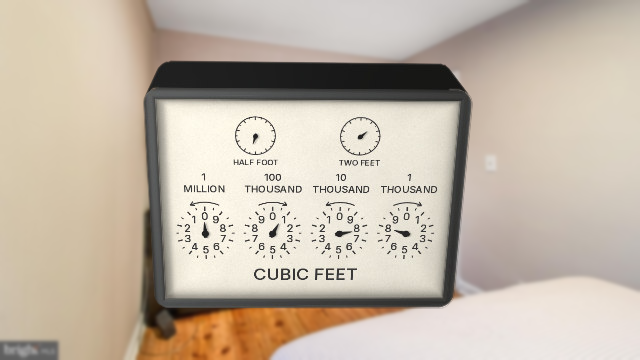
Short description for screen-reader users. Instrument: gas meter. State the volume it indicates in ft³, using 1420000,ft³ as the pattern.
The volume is 7800,ft³
